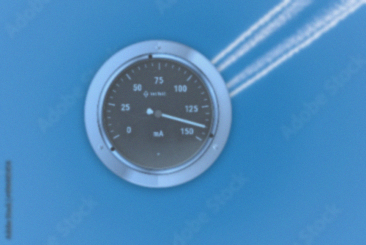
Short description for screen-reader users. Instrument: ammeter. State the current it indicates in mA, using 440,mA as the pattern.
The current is 140,mA
